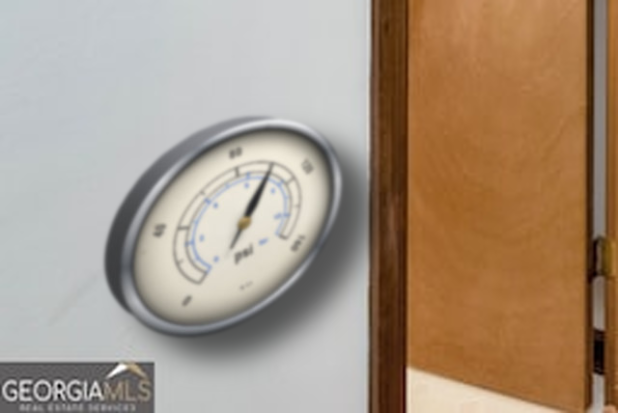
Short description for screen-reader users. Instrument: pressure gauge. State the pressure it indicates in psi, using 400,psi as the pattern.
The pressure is 100,psi
